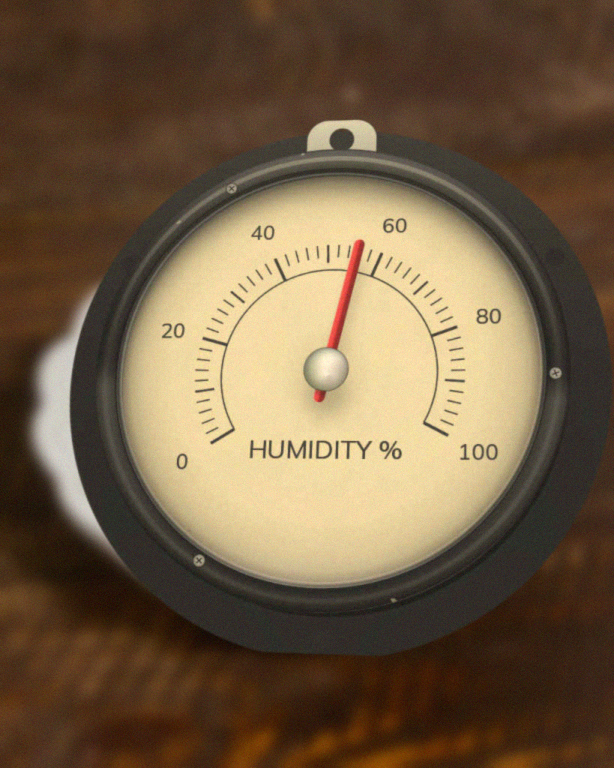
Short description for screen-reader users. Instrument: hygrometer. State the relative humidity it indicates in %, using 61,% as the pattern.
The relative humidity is 56,%
